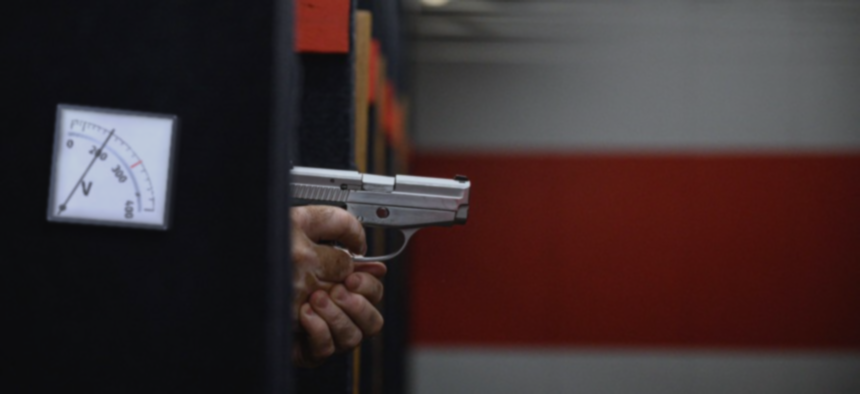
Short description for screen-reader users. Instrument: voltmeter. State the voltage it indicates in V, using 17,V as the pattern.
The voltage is 200,V
